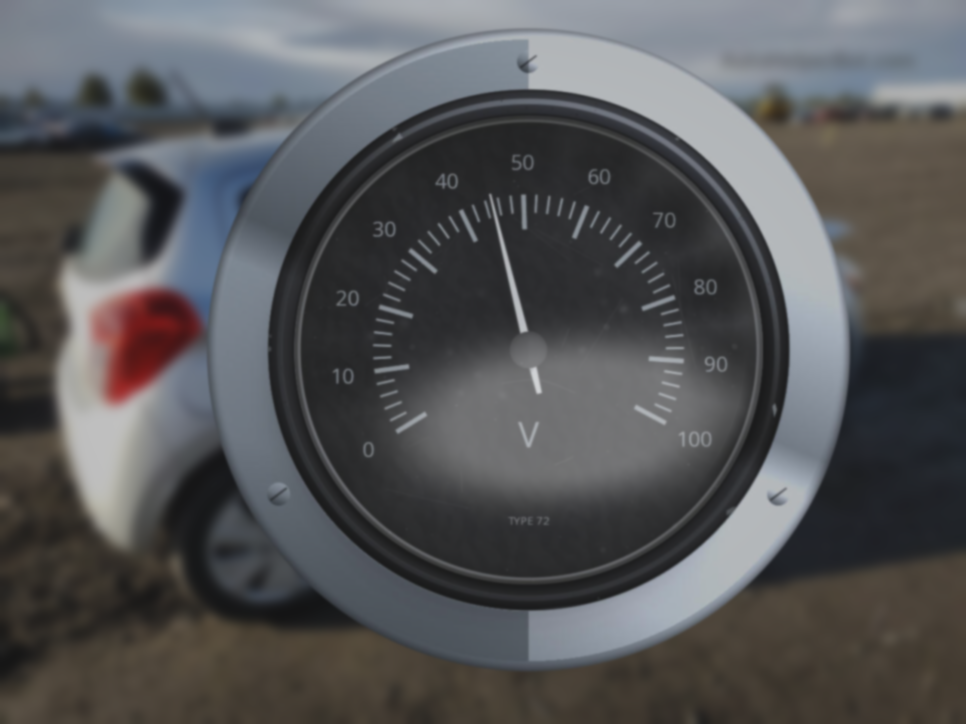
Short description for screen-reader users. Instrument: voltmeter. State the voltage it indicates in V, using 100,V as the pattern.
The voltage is 45,V
